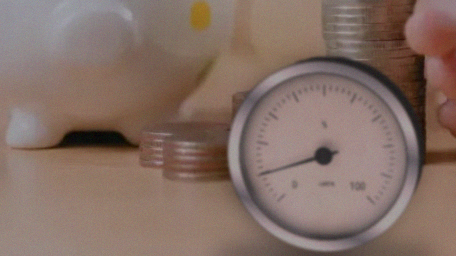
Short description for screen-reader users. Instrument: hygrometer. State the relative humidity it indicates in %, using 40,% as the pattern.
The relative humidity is 10,%
